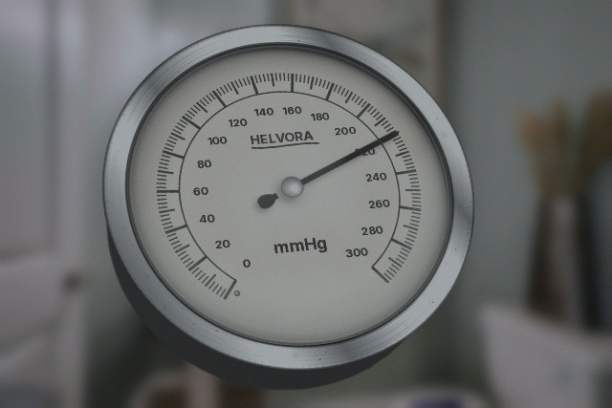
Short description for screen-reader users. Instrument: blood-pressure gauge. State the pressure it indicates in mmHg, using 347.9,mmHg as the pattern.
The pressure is 220,mmHg
